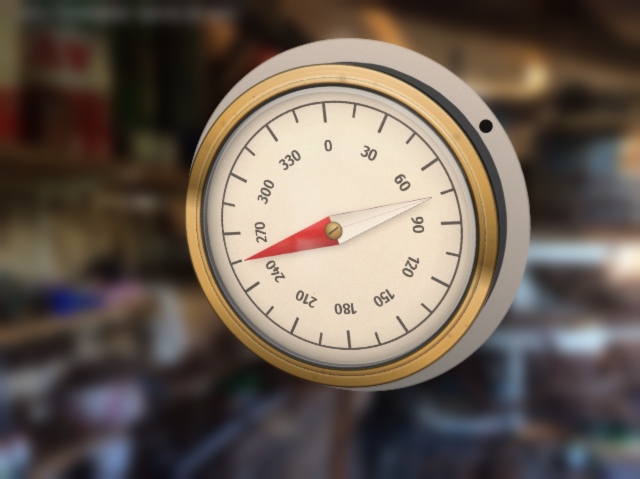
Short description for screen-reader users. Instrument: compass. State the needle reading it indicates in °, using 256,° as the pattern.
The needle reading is 255,°
